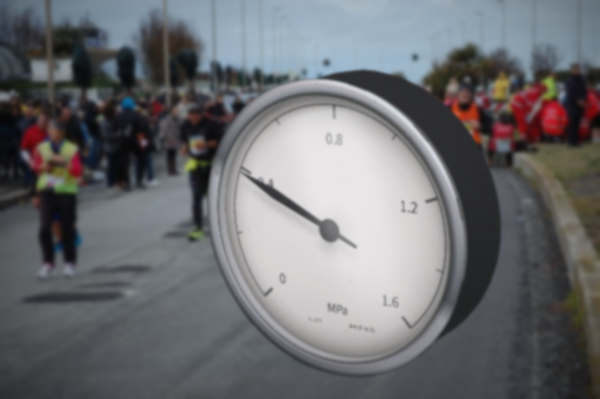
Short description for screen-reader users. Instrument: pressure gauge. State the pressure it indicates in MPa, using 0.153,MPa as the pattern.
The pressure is 0.4,MPa
